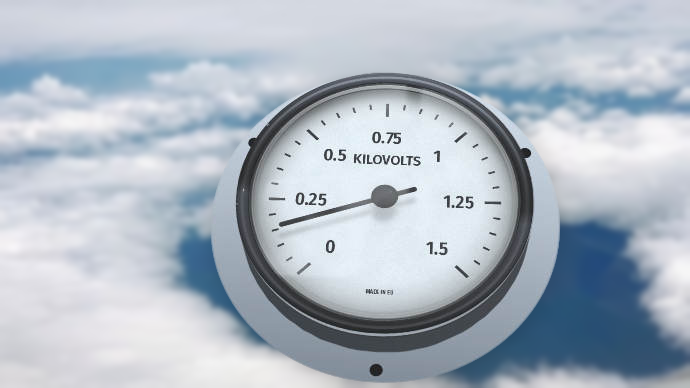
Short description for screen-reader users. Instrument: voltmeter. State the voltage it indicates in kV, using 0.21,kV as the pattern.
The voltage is 0.15,kV
